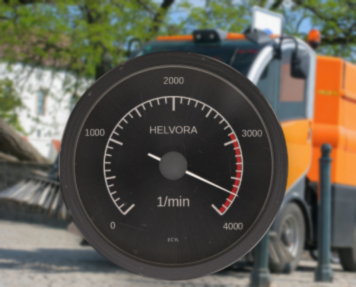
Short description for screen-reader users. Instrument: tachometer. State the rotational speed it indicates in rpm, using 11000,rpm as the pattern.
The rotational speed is 3700,rpm
